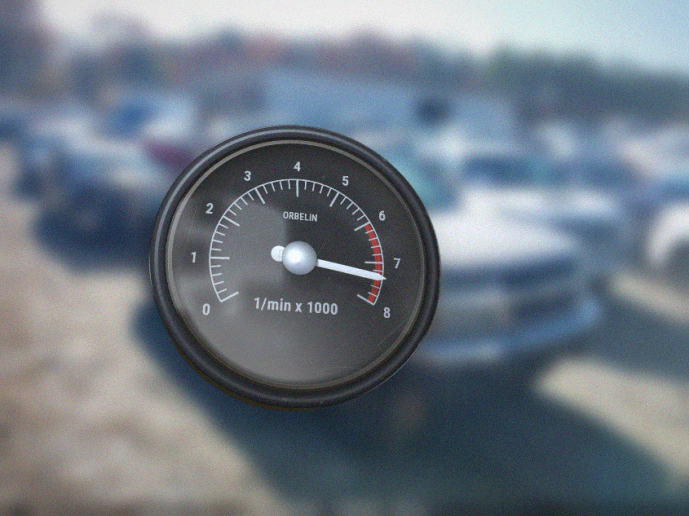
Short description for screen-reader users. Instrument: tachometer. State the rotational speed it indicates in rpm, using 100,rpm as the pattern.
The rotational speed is 7400,rpm
